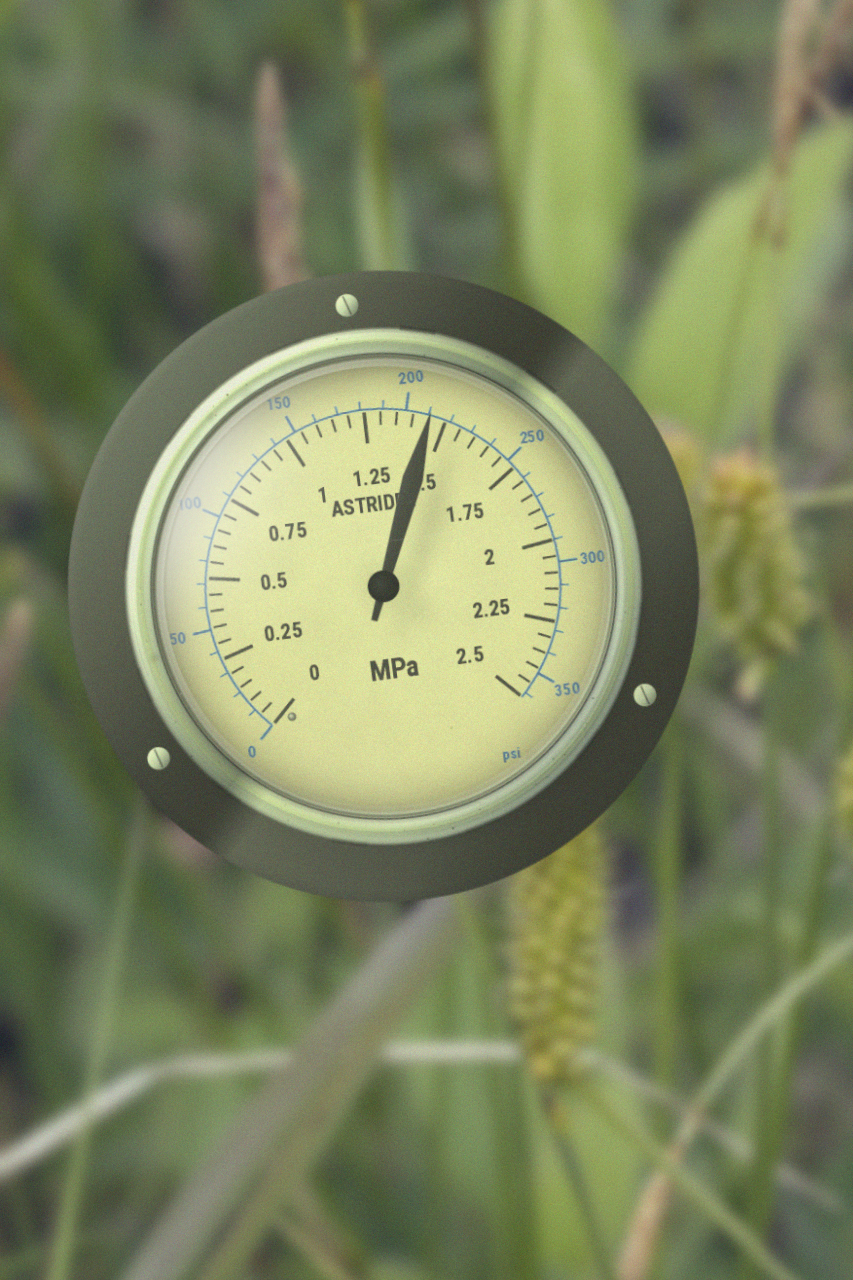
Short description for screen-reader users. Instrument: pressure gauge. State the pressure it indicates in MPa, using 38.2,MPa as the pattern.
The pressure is 1.45,MPa
